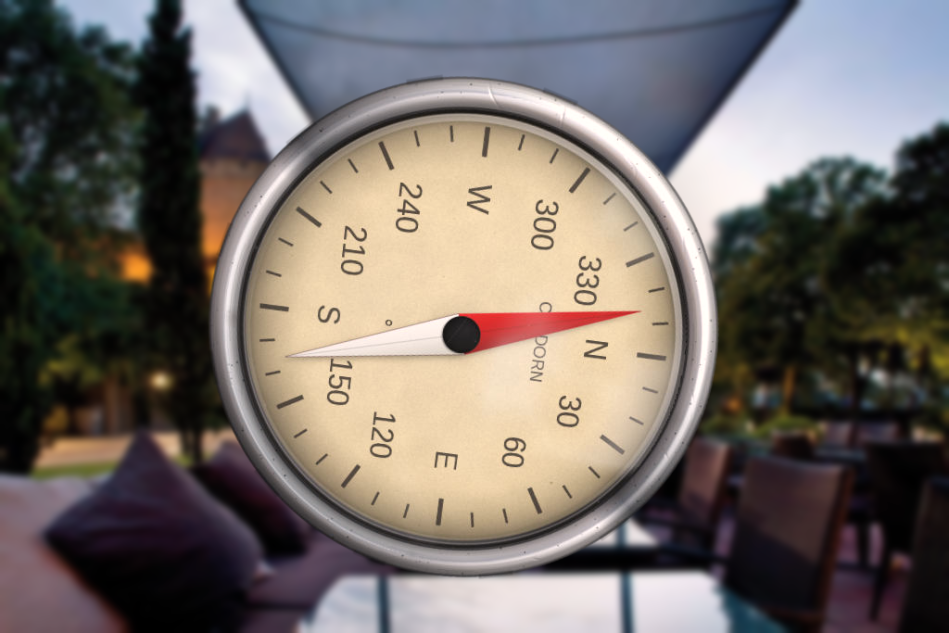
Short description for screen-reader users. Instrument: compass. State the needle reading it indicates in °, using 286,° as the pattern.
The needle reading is 345,°
